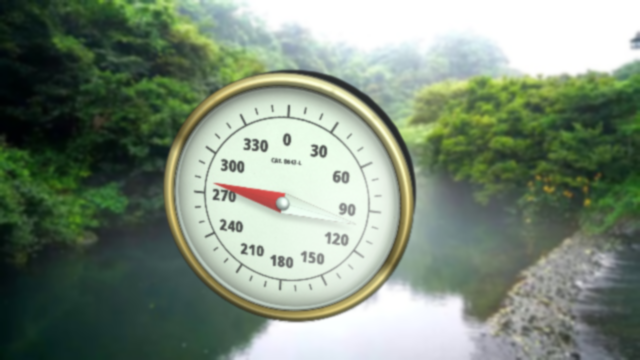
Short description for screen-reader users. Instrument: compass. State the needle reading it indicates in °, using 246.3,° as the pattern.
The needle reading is 280,°
